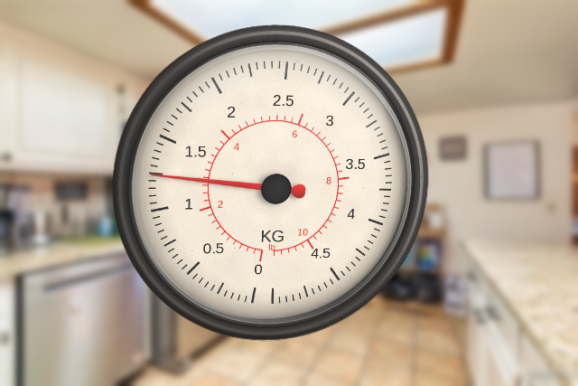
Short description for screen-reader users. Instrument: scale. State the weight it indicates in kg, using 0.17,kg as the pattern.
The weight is 1.25,kg
